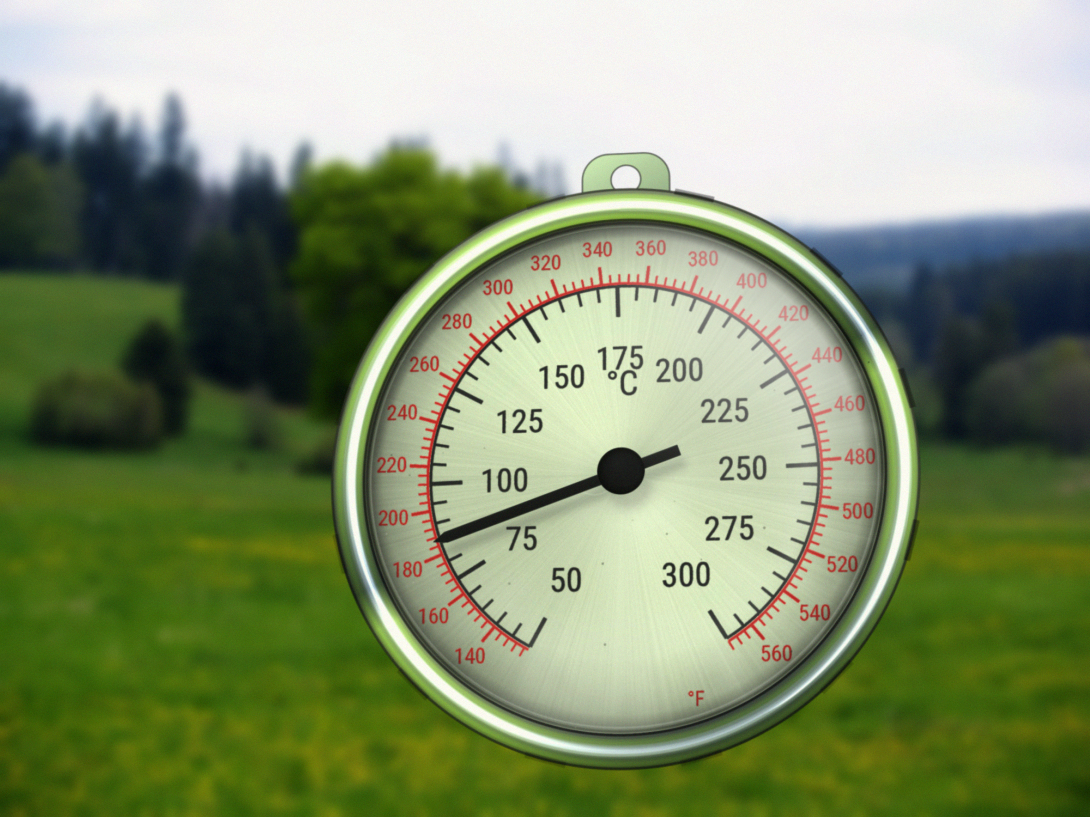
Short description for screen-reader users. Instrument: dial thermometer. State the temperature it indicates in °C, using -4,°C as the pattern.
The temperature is 85,°C
